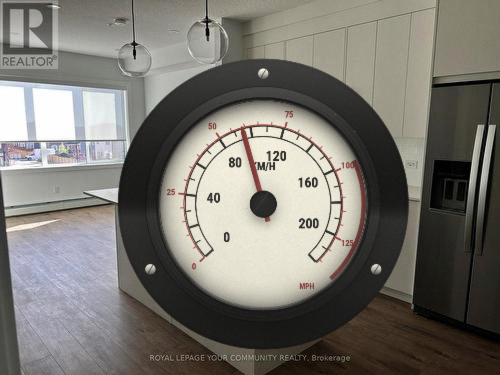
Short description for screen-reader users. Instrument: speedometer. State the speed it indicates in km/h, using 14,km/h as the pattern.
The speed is 95,km/h
